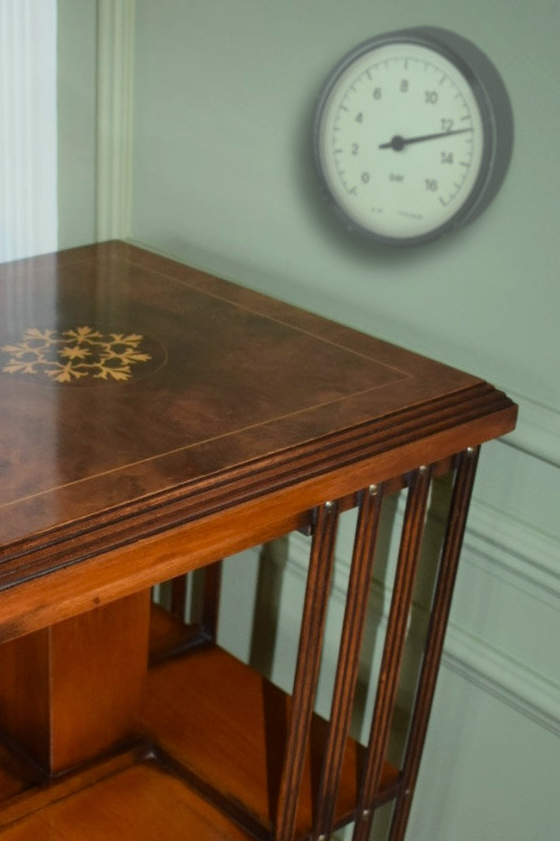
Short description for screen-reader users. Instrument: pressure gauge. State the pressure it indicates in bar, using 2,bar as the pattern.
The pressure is 12.5,bar
